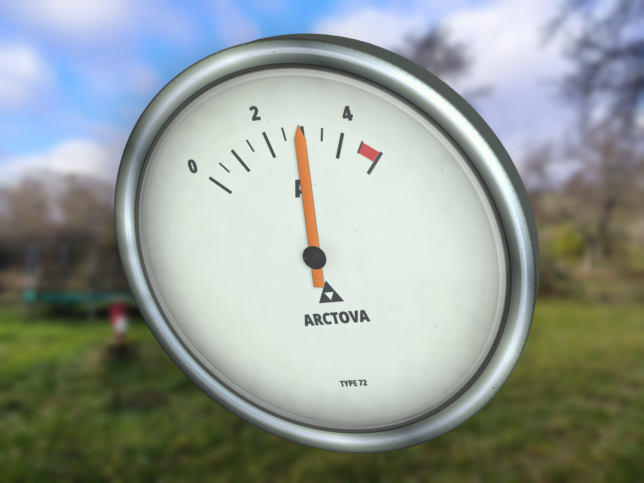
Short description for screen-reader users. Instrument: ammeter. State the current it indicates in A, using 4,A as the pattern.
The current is 3,A
